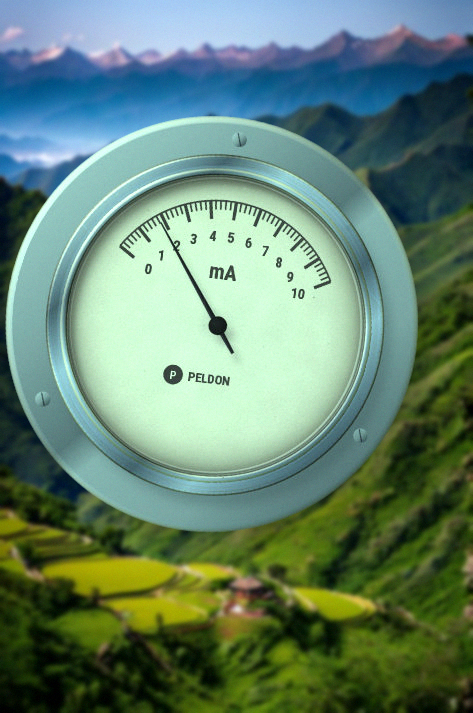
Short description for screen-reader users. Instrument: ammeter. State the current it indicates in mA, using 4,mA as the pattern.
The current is 1.8,mA
